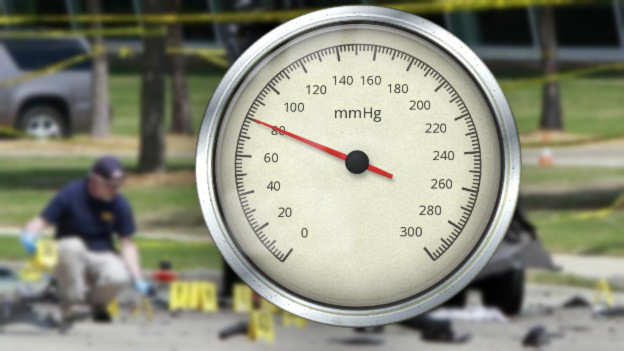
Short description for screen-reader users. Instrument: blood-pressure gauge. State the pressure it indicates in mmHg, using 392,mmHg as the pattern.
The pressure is 80,mmHg
